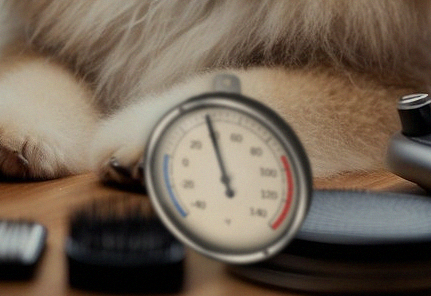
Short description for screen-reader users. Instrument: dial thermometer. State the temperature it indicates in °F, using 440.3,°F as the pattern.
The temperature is 40,°F
